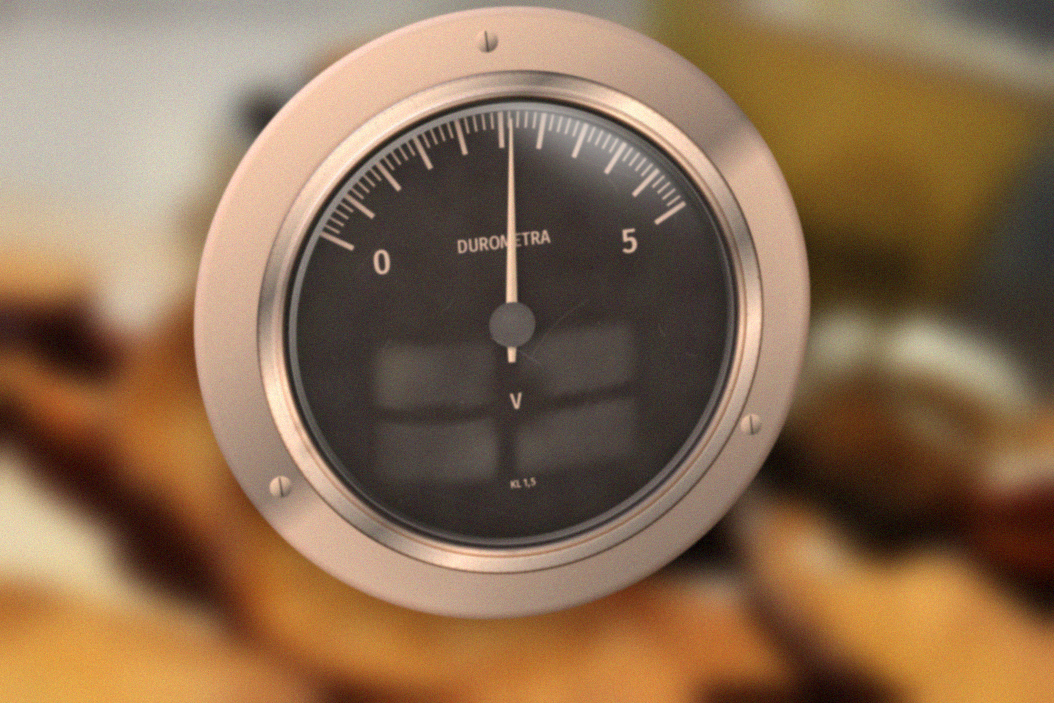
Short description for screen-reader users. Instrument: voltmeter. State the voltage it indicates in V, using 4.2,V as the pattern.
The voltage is 2.6,V
